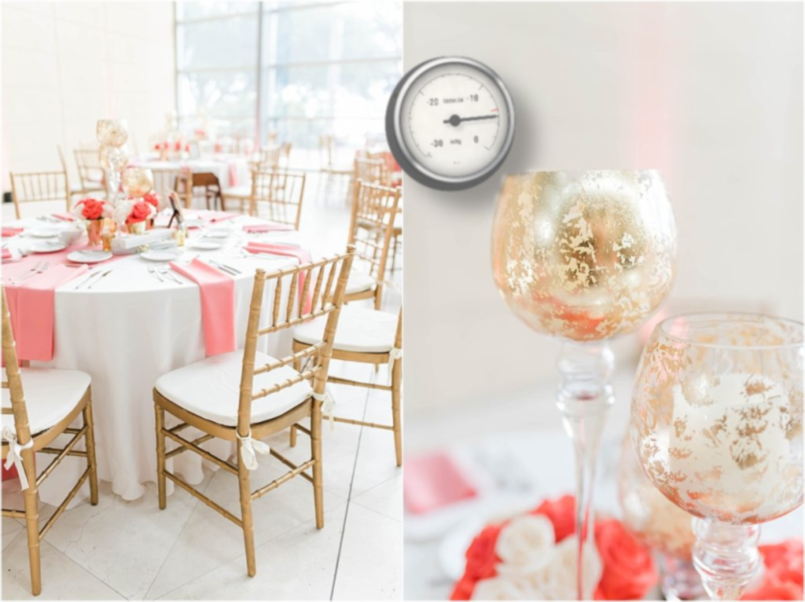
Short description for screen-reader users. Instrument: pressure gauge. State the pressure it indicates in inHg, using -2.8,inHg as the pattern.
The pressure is -5,inHg
